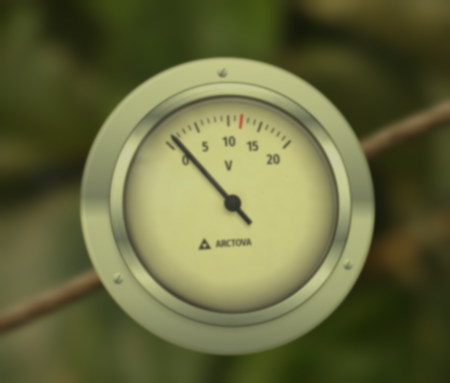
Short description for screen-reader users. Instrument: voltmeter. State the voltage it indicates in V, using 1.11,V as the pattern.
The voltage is 1,V
